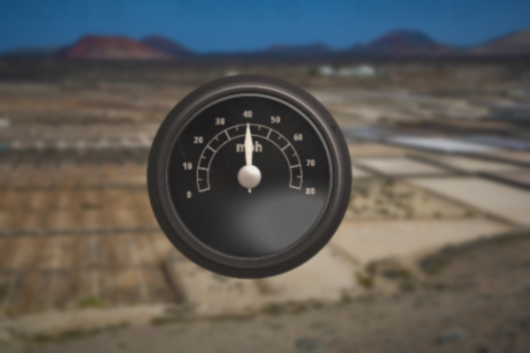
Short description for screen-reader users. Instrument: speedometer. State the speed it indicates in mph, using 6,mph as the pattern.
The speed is 40,mph
